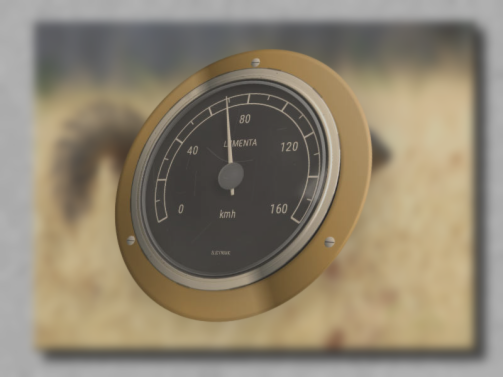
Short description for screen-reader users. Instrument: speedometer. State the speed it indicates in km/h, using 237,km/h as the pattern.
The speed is 70,km/h
